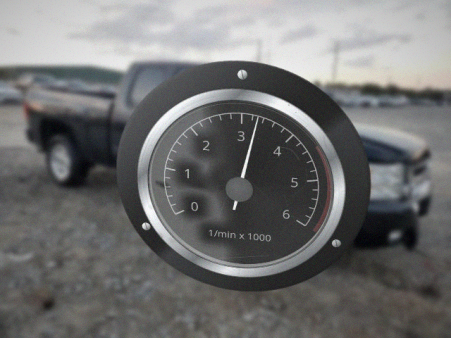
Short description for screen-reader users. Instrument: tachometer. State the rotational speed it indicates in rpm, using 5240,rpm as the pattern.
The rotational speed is 3300,rpm
